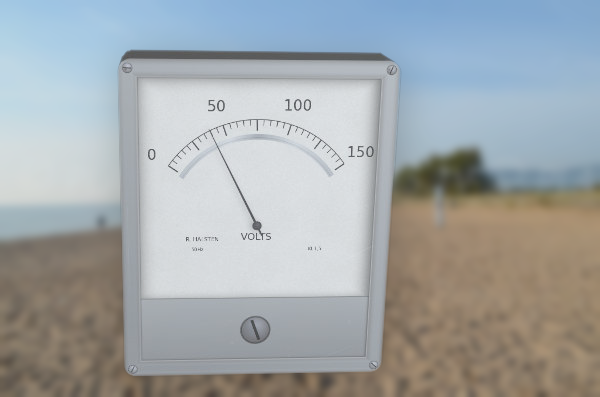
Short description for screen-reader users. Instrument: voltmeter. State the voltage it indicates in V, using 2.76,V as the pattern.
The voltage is 40,V
